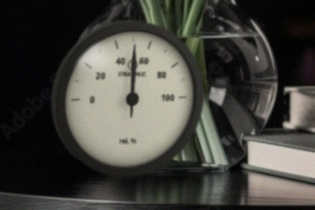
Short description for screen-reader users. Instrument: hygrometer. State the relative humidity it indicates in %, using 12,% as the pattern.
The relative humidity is 50,%
